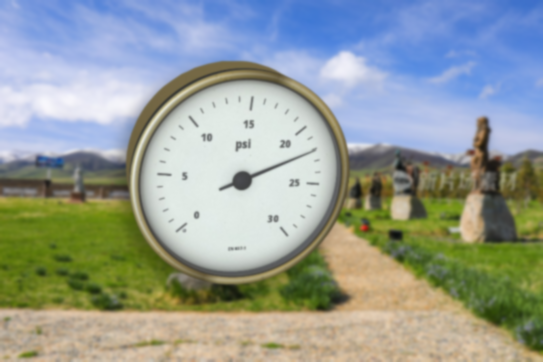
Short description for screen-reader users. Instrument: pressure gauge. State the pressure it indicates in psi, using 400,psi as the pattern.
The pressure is 22,psi
